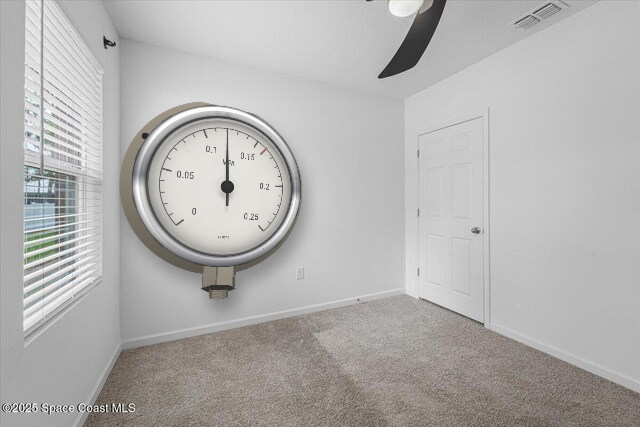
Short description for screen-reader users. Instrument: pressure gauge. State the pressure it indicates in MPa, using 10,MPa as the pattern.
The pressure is 0.12,MPa
